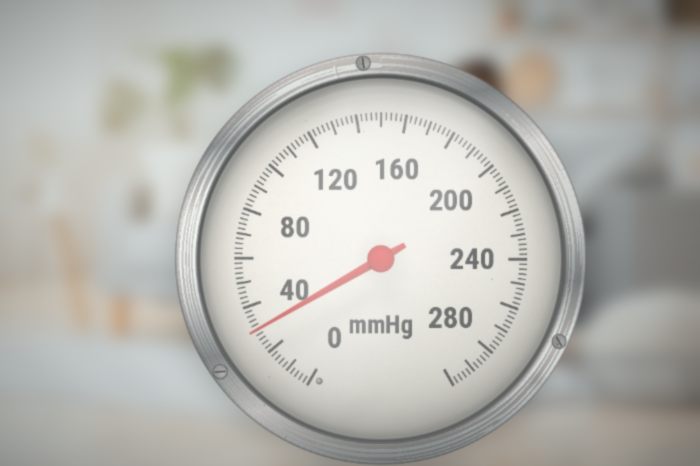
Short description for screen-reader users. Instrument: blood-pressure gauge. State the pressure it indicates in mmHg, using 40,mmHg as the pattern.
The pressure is 30,mmHg
